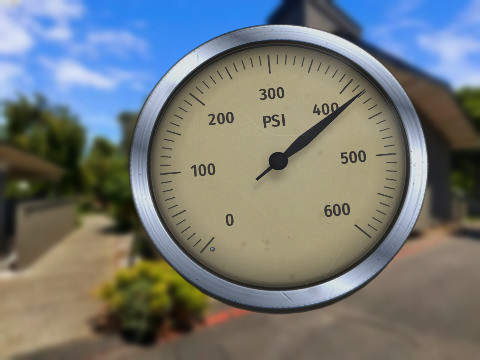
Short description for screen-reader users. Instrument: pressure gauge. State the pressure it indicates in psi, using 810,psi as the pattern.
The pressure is 420,psi
